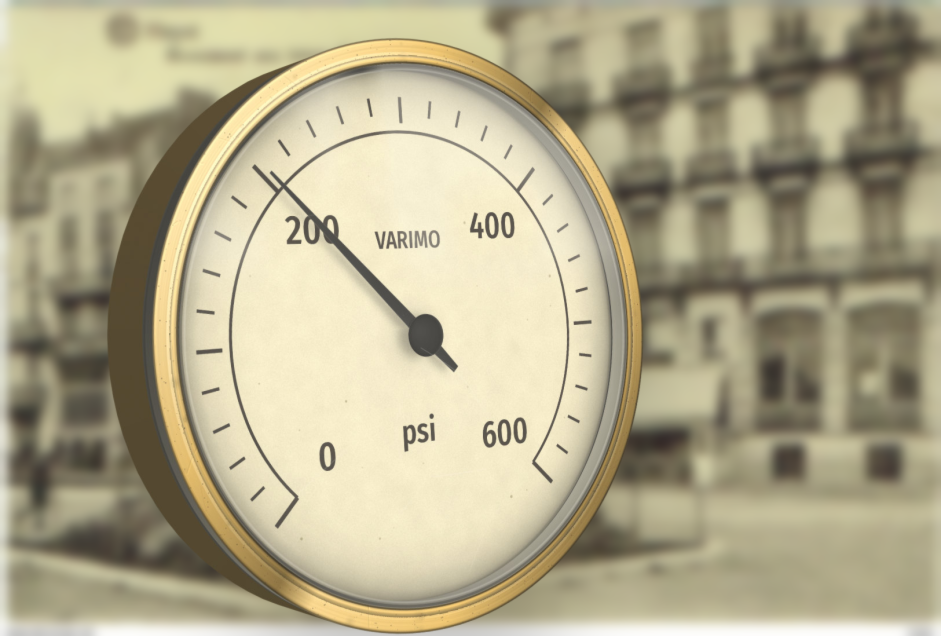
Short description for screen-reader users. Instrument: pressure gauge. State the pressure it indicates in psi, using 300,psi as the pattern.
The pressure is 200,psi
